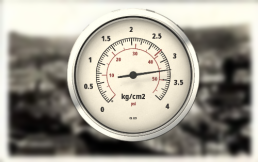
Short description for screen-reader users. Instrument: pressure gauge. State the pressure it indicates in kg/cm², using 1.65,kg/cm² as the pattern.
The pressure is 3.25,kg/cm²
